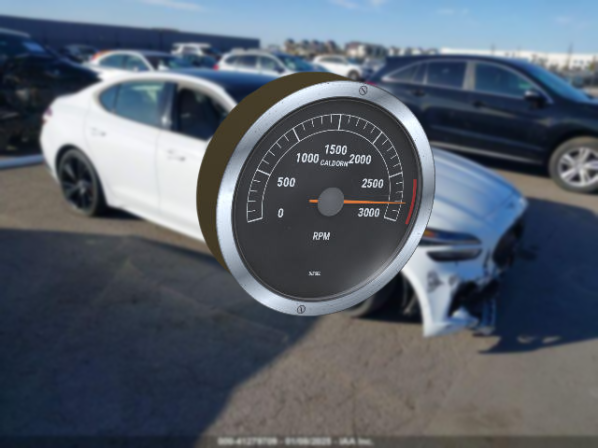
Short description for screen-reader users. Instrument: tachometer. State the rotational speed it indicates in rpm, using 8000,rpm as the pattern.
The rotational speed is 2800,rpm
